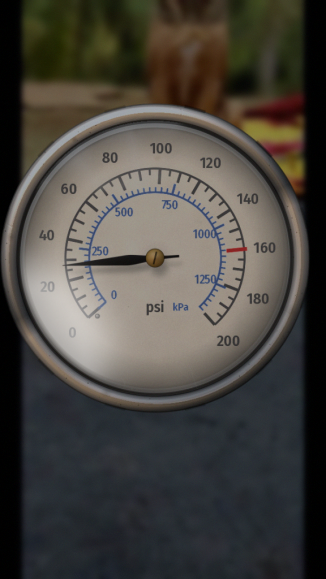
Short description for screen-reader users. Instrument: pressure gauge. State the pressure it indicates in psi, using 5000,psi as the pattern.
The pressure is 27.5,psi
